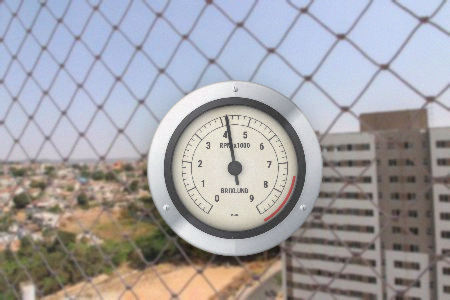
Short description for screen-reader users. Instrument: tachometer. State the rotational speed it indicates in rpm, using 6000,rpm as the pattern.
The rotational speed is 4200,rpm
